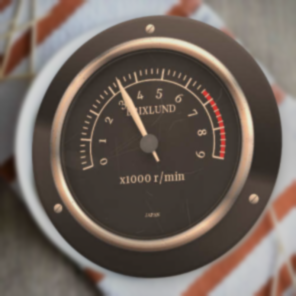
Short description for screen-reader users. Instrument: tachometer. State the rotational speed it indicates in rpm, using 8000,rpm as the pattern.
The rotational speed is 3400,rpm
